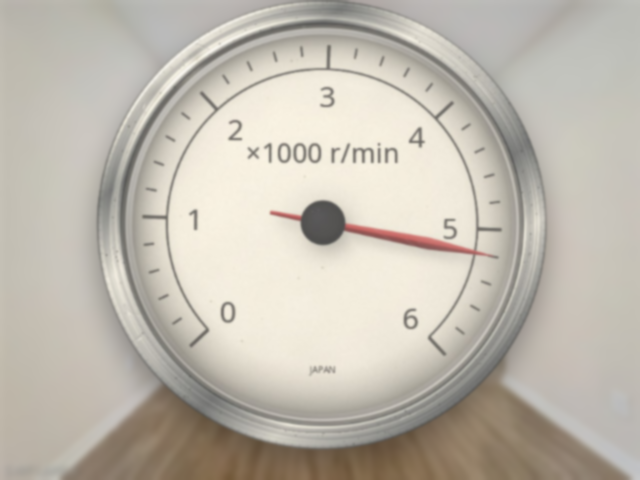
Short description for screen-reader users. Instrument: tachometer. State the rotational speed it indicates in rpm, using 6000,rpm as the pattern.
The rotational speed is 5200,rpm
